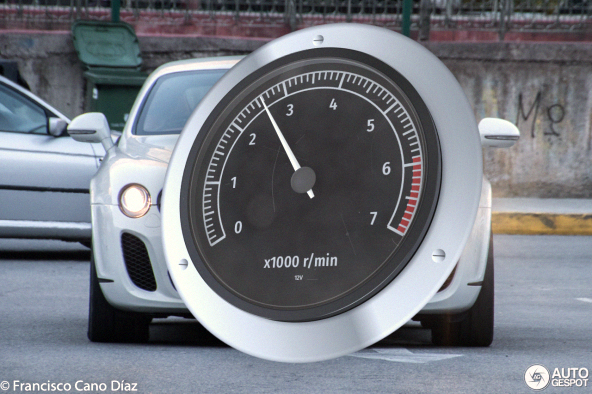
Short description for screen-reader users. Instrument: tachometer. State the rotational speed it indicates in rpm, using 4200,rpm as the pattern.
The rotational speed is 2600,rpm
